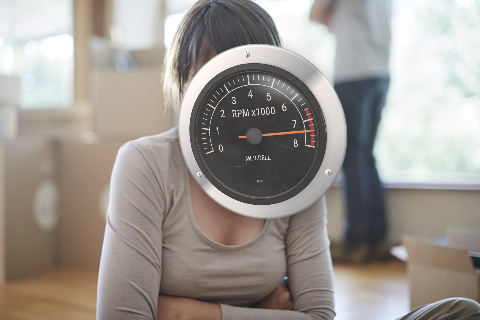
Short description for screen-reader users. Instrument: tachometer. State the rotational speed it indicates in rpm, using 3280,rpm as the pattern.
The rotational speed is 7400,rpm
